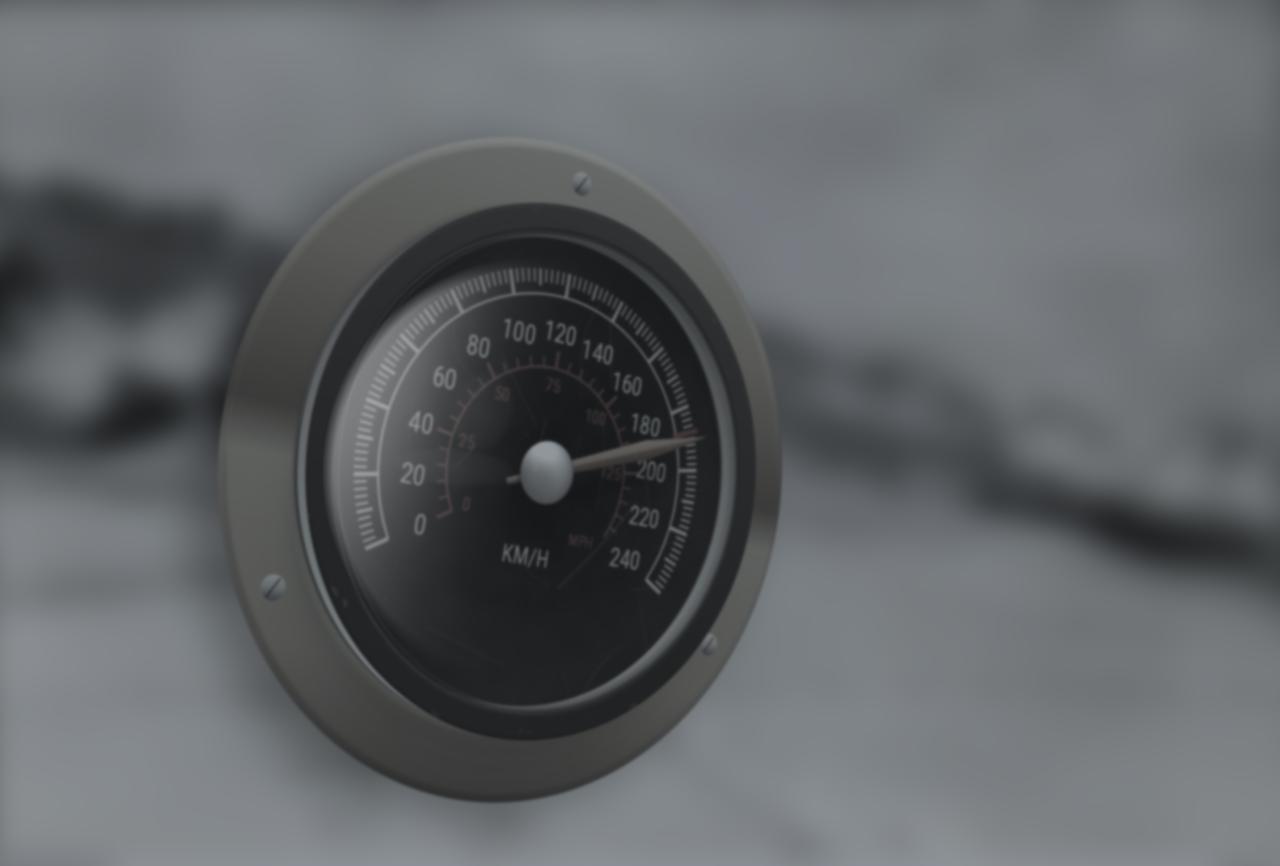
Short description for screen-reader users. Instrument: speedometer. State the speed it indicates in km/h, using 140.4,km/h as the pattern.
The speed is 190,km/h
